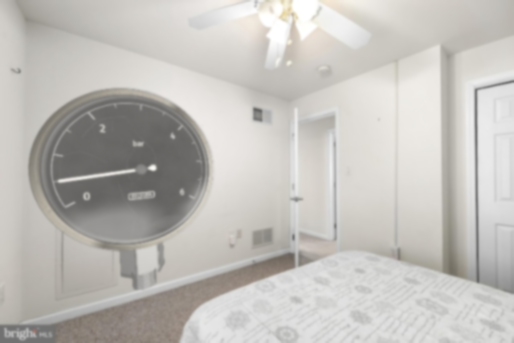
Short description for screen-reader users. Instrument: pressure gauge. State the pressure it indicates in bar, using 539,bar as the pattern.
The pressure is 0.5,bar
